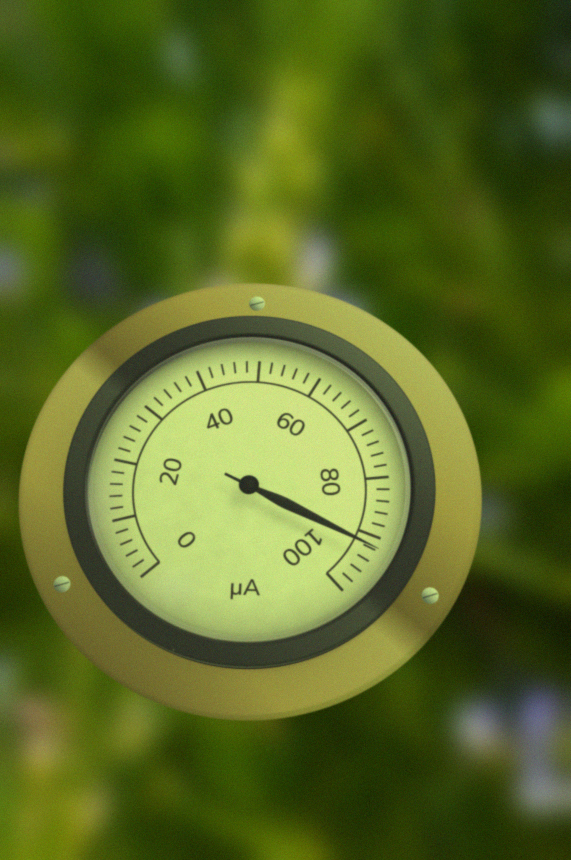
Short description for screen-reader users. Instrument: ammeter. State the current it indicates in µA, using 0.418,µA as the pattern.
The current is 92,µA
